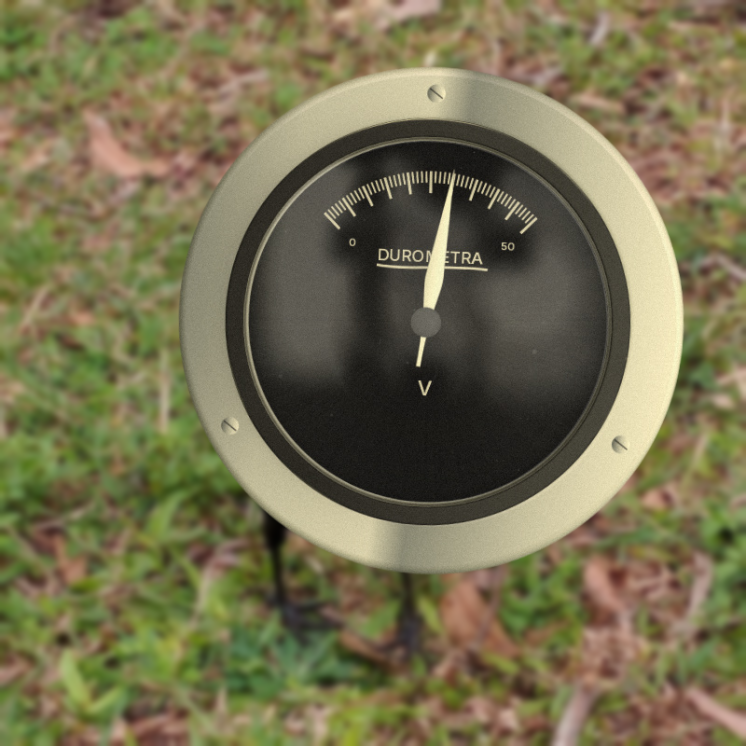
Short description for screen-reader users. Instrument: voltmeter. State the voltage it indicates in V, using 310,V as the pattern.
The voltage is 30,V
